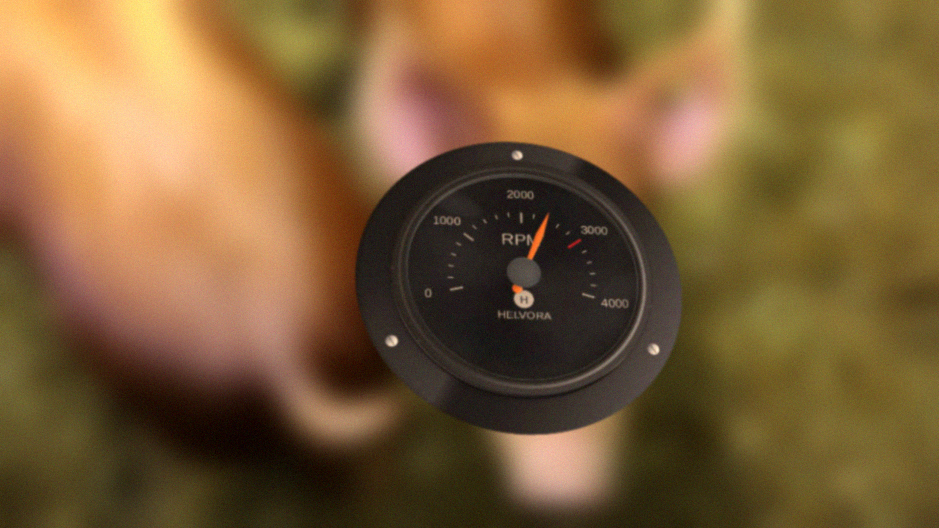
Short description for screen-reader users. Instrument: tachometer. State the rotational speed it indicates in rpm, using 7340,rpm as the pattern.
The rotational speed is 2400,rpm
